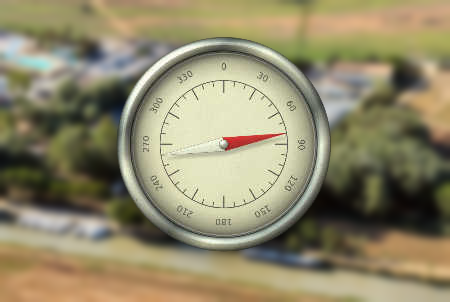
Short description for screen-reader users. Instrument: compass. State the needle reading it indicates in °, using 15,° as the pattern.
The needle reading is 80,°
